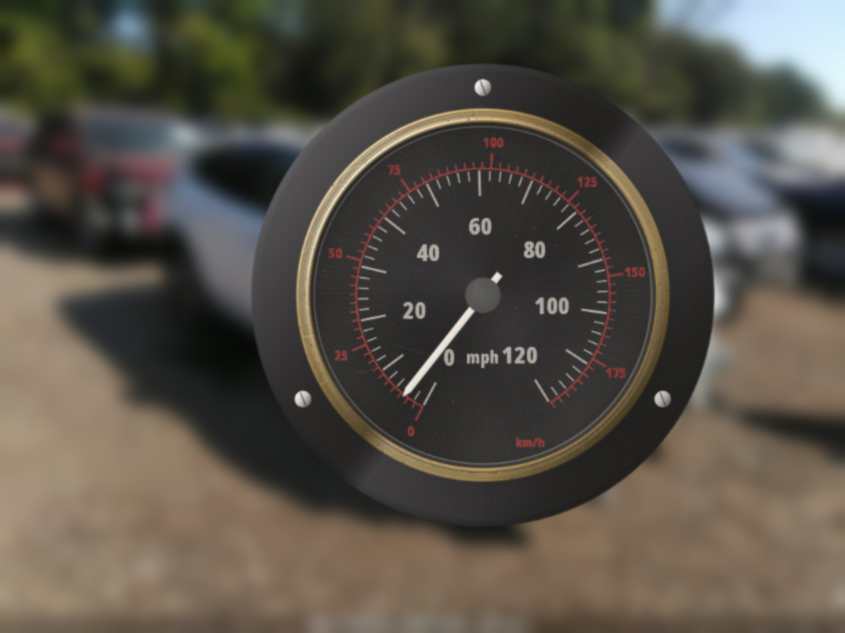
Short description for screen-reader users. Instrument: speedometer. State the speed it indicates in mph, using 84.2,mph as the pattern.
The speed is 4,mph
